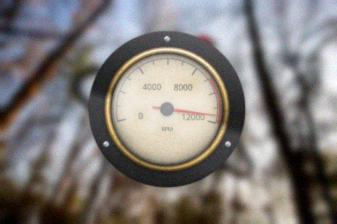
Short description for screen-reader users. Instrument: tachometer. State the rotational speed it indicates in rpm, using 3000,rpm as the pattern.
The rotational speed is 11500,rpm
